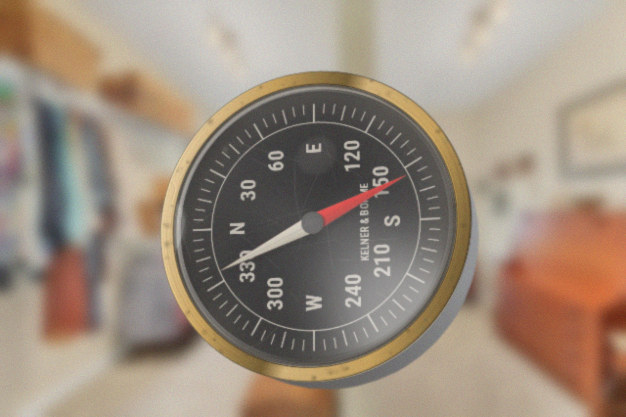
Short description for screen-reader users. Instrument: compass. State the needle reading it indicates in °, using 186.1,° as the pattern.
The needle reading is 155,°
